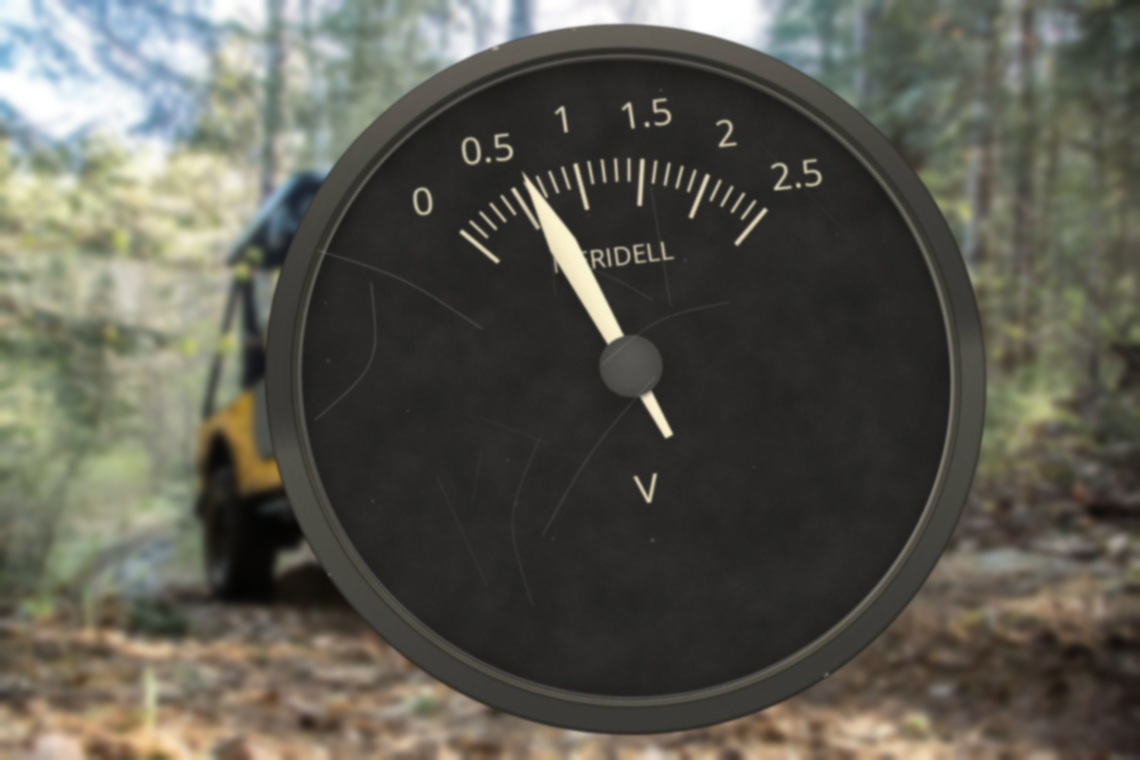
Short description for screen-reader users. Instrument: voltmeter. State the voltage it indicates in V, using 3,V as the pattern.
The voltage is 0.6,V
